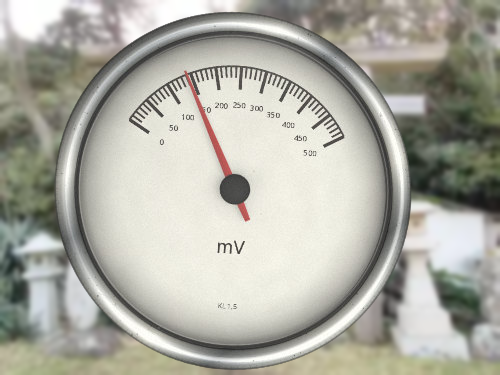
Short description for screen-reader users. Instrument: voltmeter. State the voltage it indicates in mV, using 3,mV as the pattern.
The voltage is 140,mV
